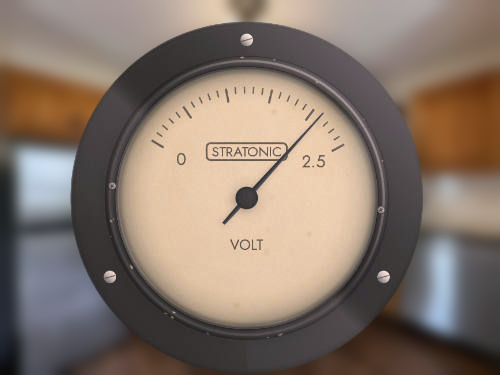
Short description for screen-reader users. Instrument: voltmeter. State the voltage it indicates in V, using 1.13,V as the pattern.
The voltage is 2.1,V
